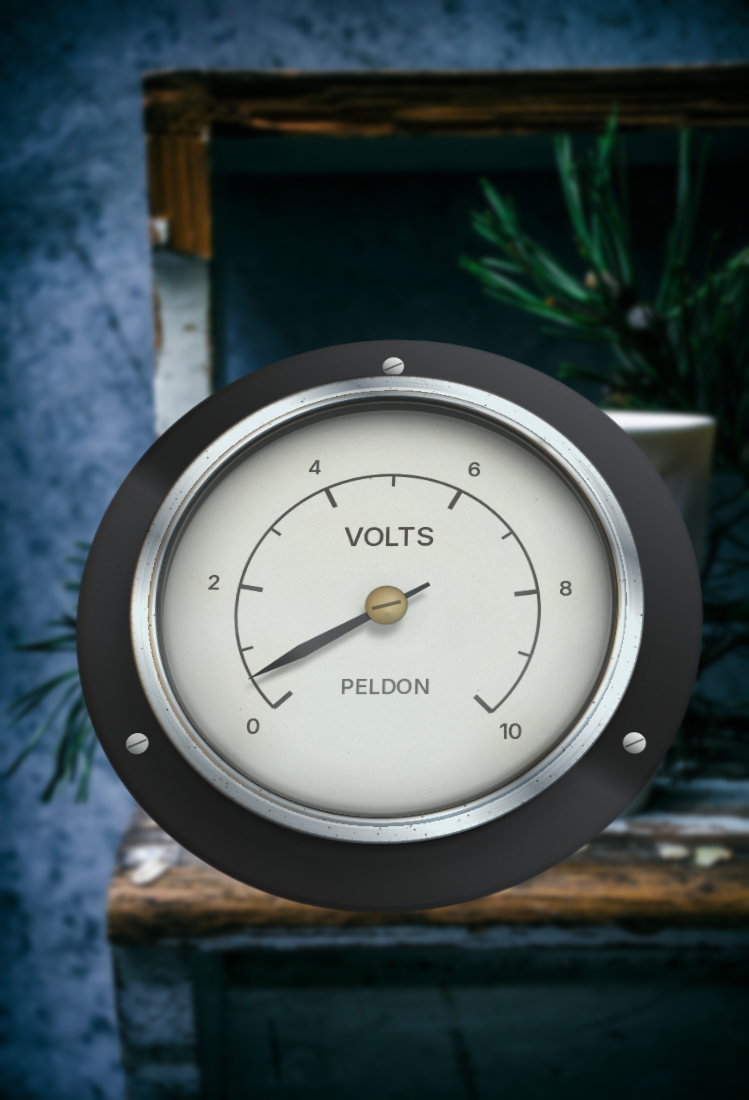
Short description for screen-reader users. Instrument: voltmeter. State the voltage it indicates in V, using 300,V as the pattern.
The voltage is 0.5,V
